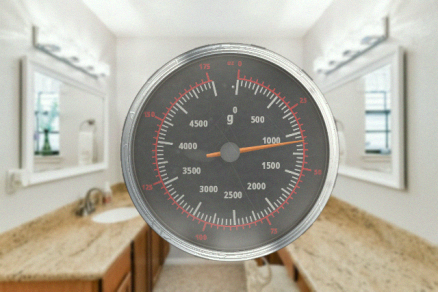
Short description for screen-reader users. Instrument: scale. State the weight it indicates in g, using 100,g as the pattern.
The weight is 1100,g
